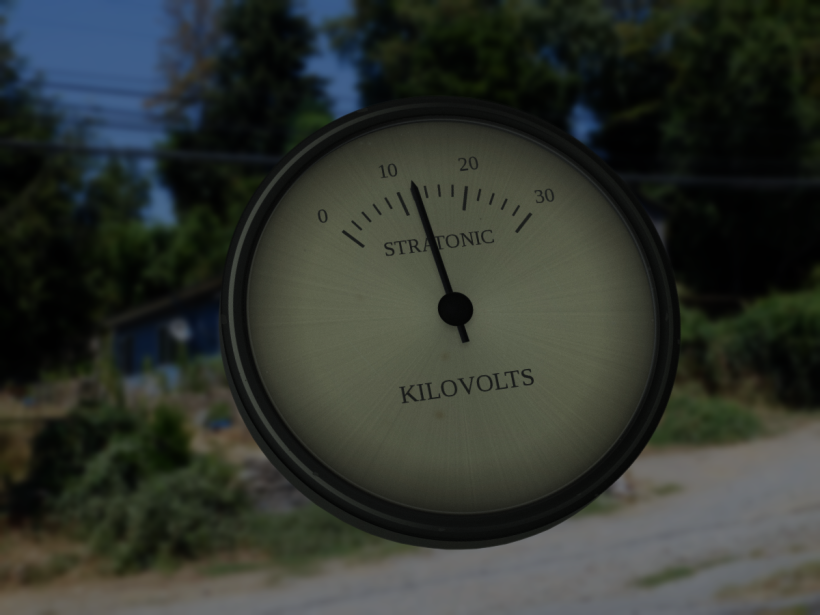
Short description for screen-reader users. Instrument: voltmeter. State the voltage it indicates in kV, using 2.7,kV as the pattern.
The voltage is 12,kV
